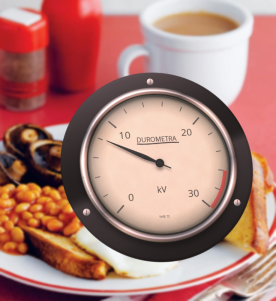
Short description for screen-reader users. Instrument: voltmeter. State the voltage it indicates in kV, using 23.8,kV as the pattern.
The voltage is 8,kV
